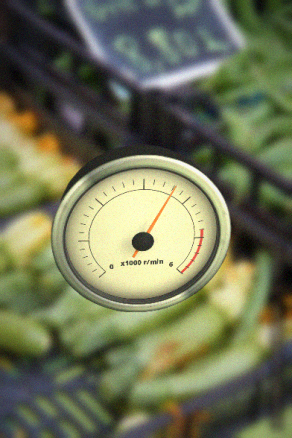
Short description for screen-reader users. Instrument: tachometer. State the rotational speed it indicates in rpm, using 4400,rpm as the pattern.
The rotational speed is 3600,rpm
